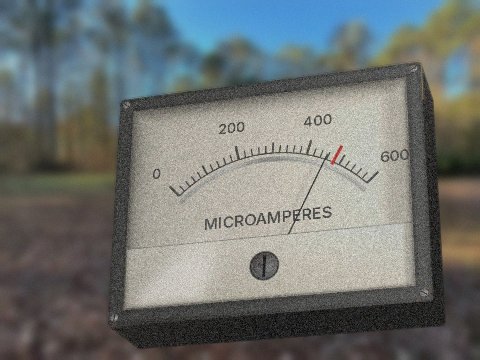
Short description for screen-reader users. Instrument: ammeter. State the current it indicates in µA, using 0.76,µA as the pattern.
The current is 460,µA
